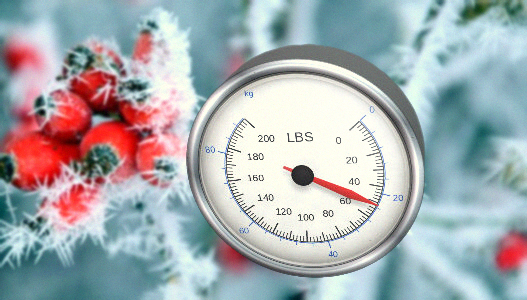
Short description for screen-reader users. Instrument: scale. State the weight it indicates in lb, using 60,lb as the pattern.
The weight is 50,lb
